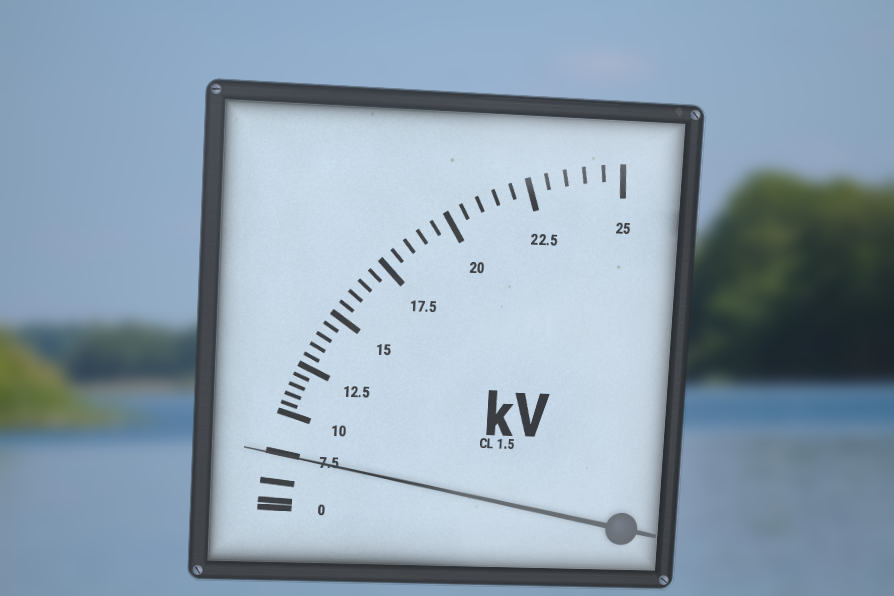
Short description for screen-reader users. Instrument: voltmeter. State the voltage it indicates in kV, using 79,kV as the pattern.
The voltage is 7.5,kV
